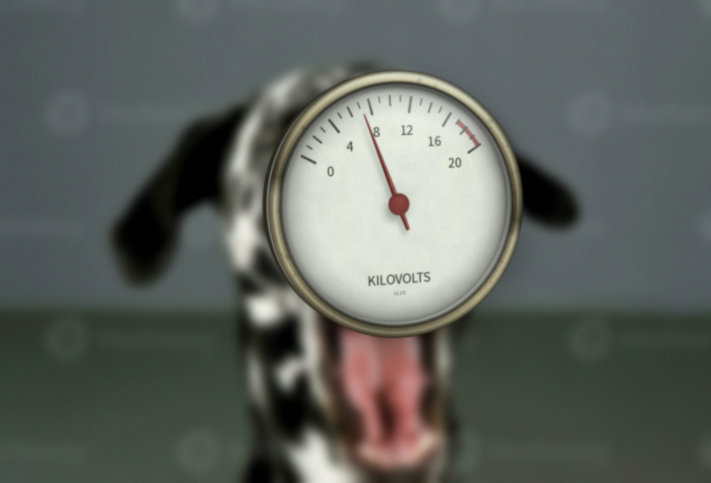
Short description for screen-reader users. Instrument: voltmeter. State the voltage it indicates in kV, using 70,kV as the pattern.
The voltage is 7,kV
